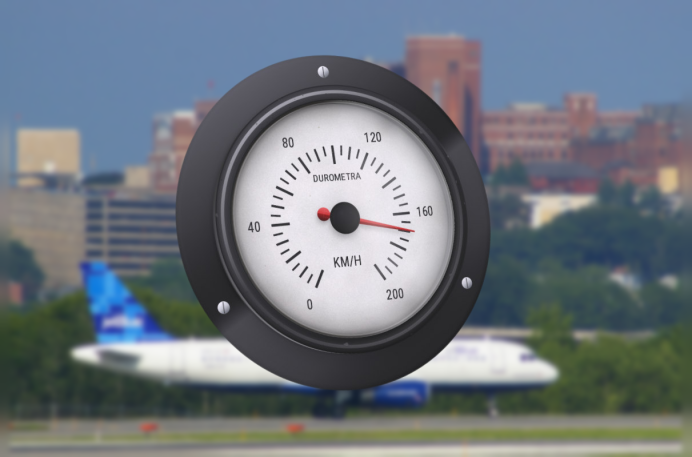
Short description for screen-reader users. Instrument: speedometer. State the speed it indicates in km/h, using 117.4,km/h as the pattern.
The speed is 170,km/h
